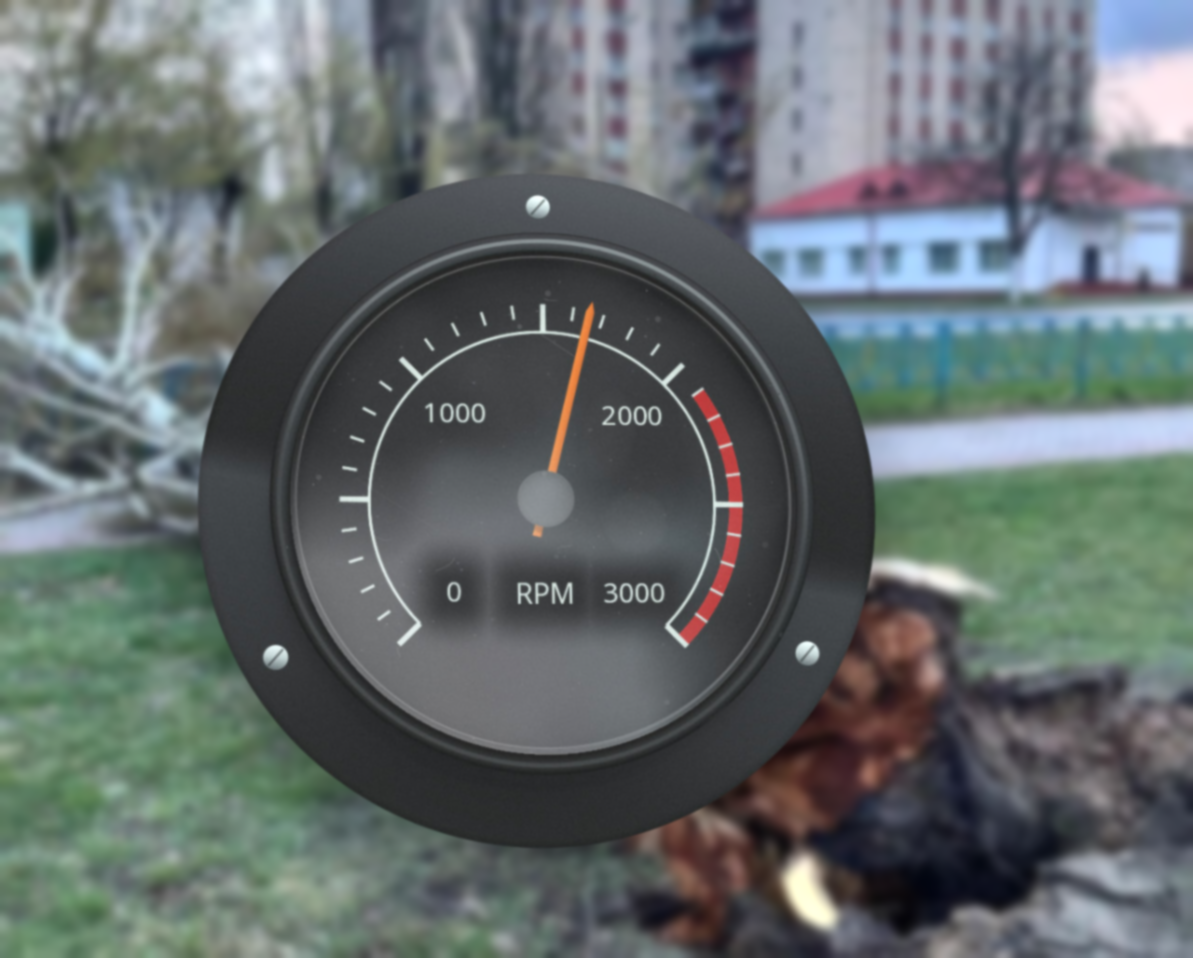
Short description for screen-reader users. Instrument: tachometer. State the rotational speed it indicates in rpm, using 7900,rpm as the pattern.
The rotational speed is 1650,rpm
